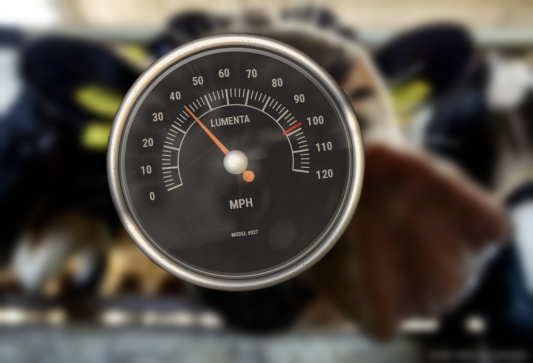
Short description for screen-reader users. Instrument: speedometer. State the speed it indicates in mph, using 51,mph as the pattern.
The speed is 40,mph
